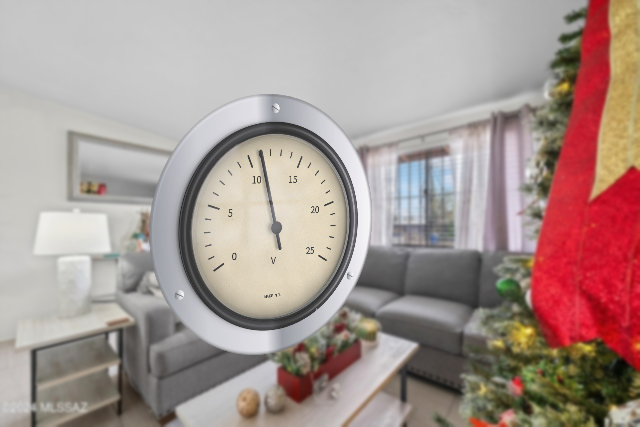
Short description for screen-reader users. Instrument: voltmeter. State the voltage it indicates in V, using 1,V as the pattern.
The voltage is 11,V
